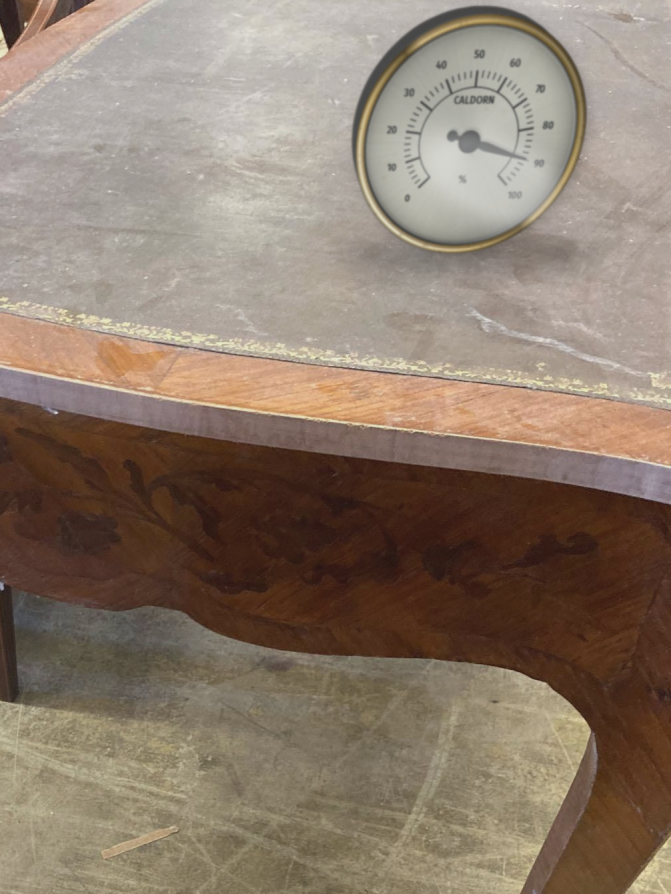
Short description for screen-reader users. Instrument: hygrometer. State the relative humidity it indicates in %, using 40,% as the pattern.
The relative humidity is 90,%
